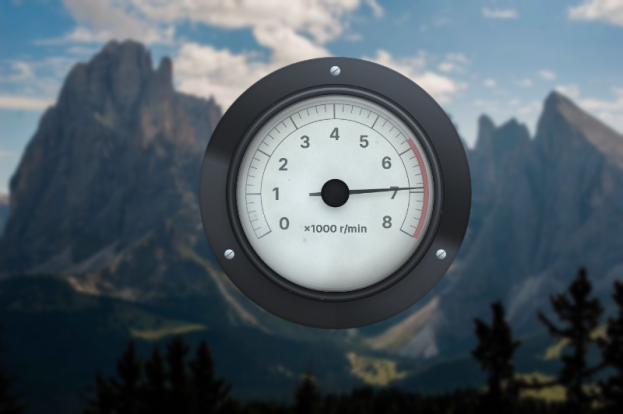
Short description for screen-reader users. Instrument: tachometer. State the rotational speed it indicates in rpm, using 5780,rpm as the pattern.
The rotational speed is 6900,rpm
